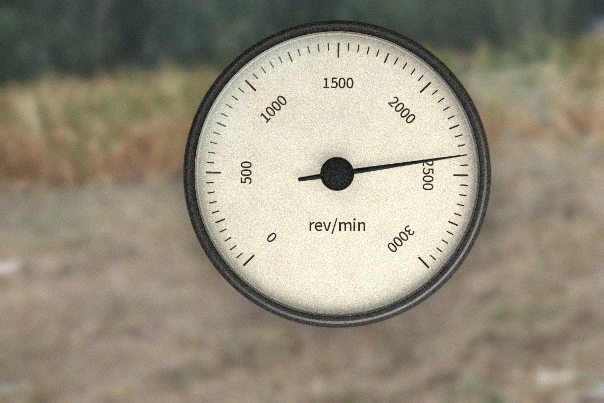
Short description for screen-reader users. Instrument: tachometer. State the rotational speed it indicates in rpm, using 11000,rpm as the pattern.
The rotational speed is 2400,rpm
